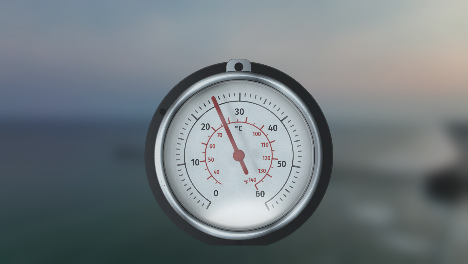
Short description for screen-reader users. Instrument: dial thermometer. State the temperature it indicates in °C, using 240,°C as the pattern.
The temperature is 25,°C
